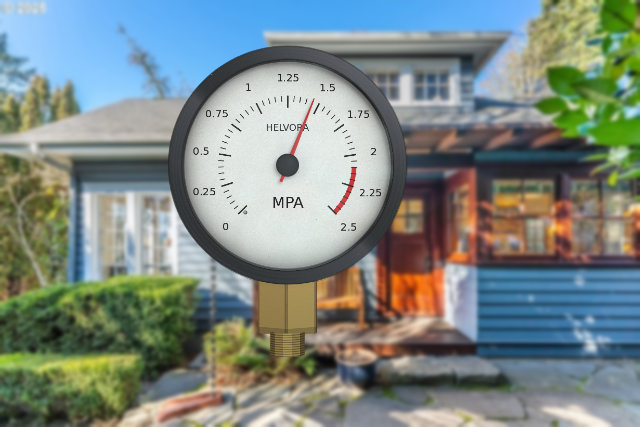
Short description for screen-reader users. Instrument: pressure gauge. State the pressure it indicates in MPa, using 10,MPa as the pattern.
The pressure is 1.45,MPa
